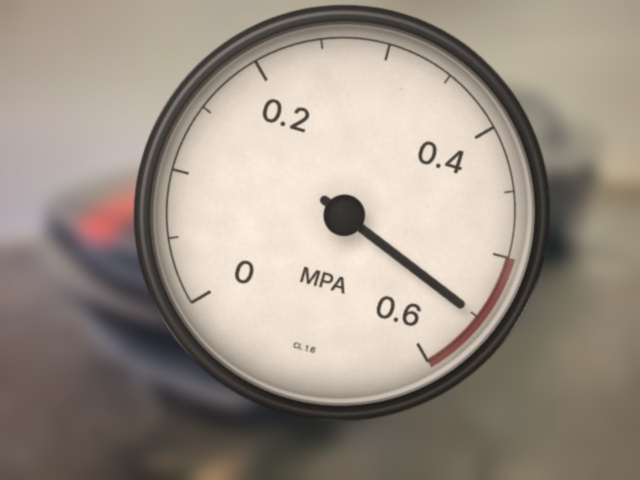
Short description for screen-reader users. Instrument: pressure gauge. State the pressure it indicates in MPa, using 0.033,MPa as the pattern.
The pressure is 0.55,MPa
